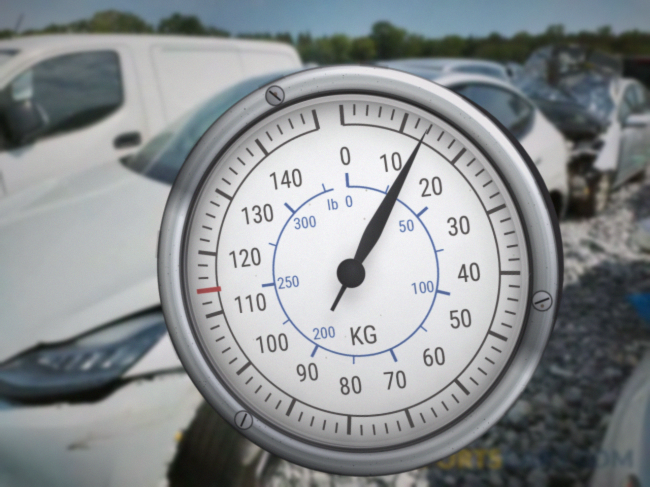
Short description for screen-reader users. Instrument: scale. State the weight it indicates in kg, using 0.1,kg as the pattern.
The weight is 14,kg
